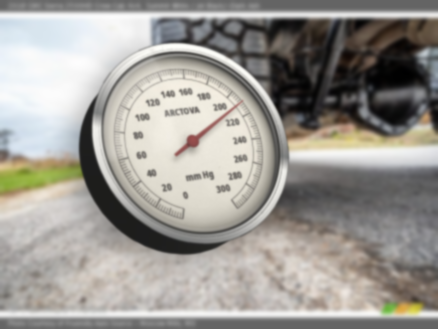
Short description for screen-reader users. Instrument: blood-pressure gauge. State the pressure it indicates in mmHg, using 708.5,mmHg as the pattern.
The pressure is 210,mmHg
